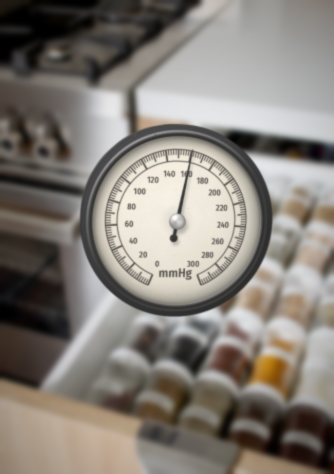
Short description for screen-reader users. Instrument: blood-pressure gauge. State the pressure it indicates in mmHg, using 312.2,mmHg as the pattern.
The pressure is 160,mmHg
